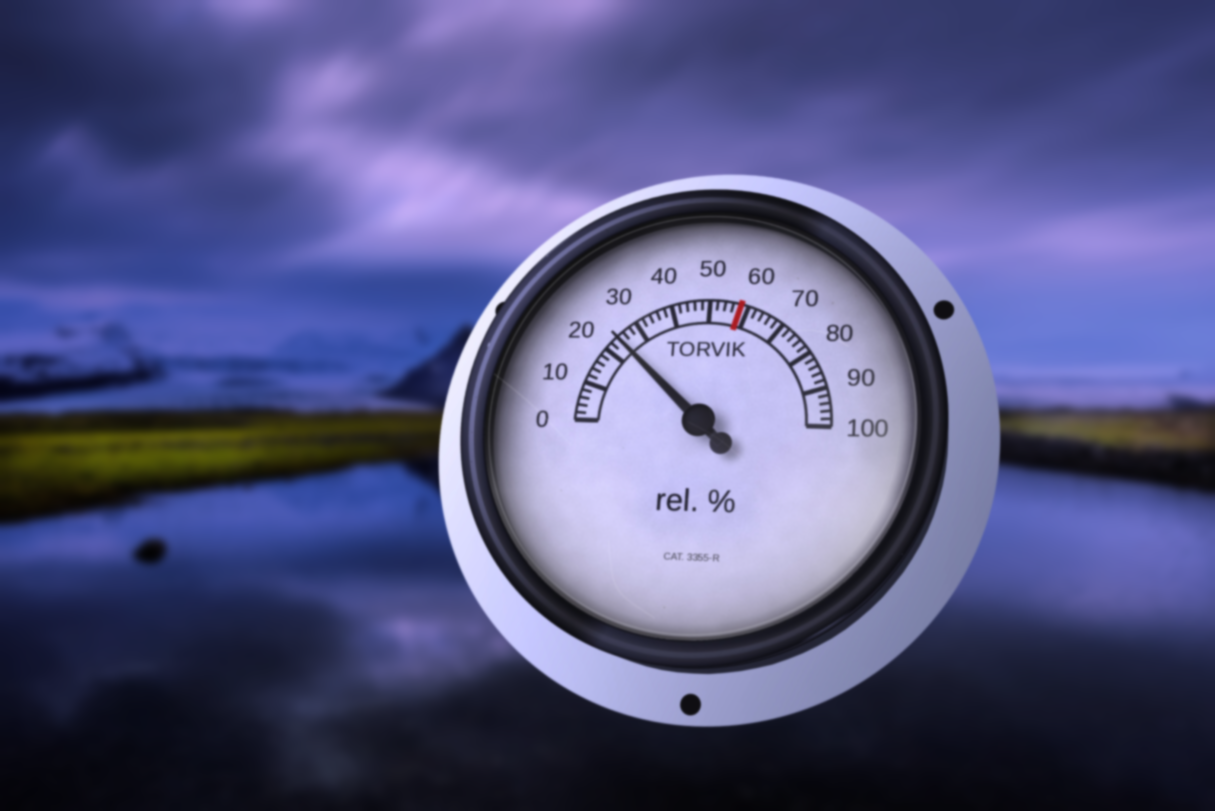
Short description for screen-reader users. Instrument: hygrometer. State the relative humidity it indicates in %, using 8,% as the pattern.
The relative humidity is 24,%
